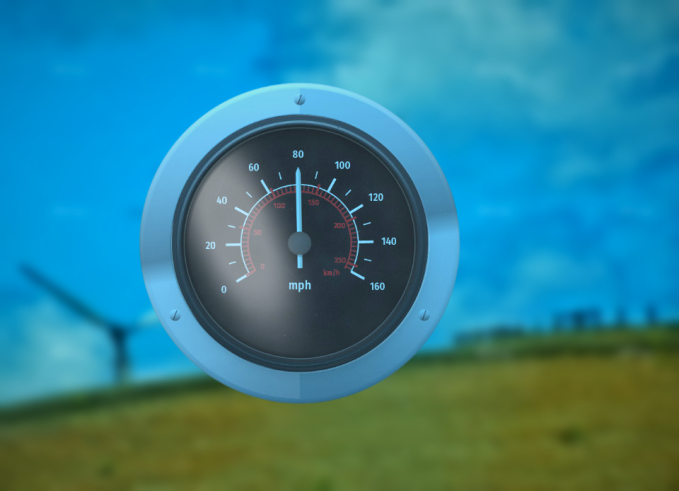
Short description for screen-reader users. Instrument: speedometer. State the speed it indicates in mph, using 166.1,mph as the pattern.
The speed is 80,mph
